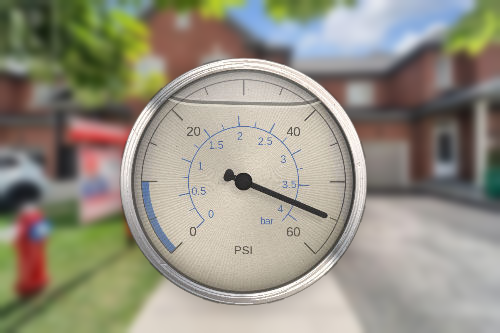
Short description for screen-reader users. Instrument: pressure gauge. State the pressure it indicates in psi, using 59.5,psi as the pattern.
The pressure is 55,psi
